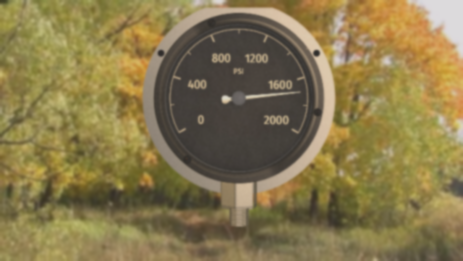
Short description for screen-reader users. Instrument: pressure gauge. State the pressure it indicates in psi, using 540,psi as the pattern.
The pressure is 1700,psi
